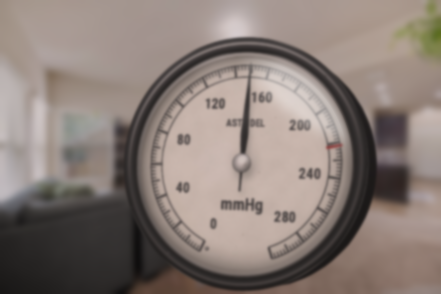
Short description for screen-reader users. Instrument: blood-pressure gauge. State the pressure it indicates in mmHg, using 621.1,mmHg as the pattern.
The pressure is 150,mmHg
